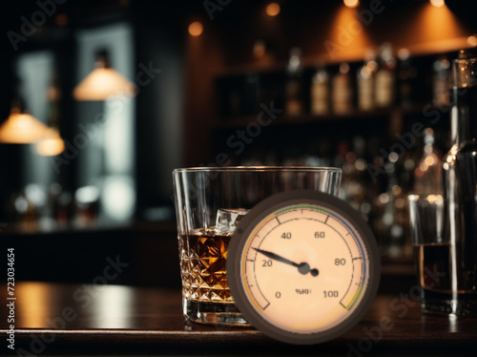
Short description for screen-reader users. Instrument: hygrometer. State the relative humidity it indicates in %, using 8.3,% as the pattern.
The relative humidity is 25,%
